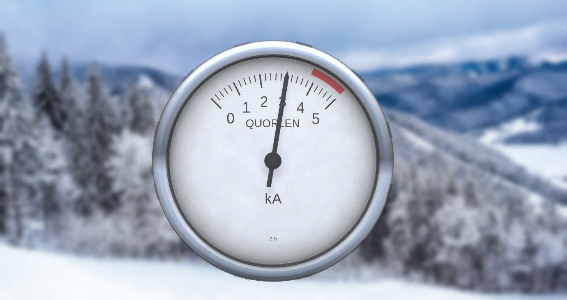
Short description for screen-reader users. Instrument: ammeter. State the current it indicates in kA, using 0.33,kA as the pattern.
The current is 3,kA
